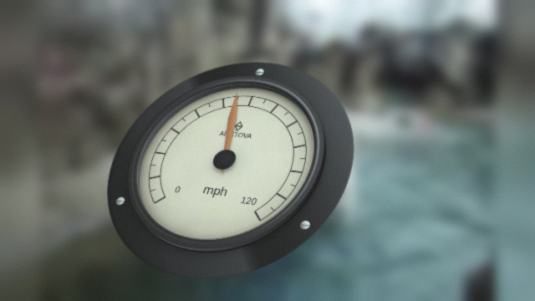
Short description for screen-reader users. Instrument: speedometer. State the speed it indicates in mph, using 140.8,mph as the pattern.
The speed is 55,mph
